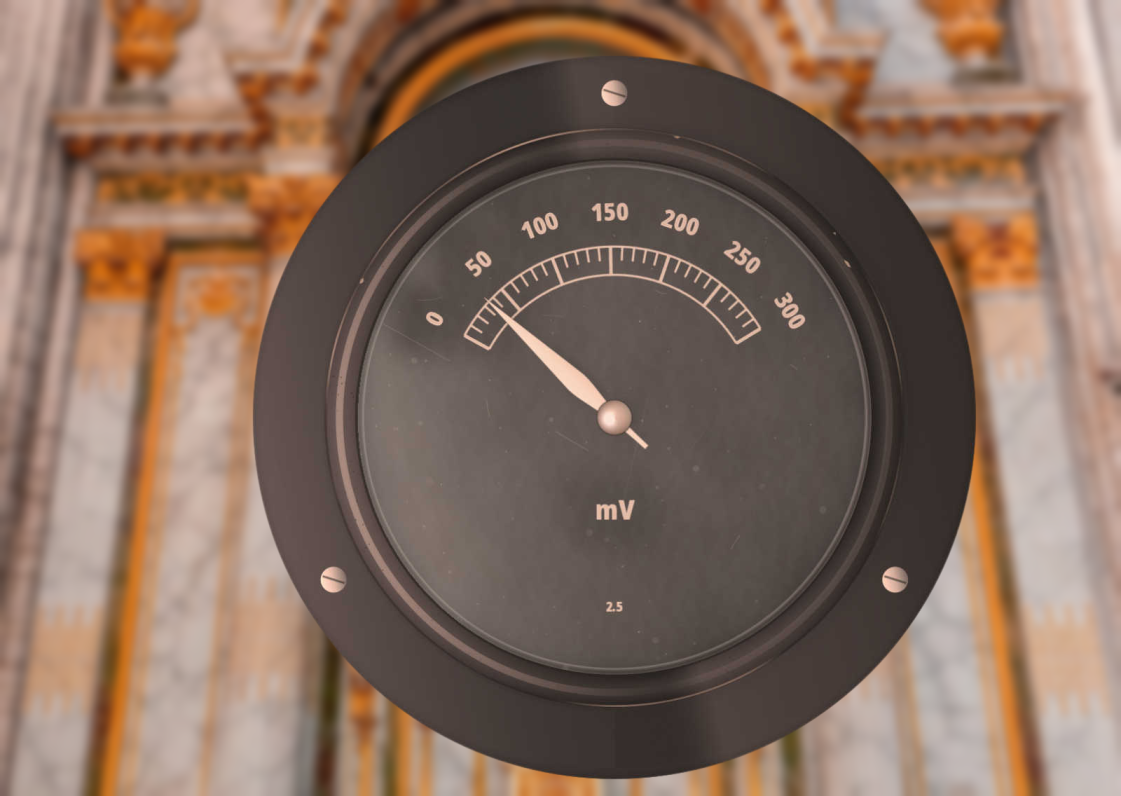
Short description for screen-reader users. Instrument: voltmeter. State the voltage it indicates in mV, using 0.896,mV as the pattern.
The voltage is 35,mV
